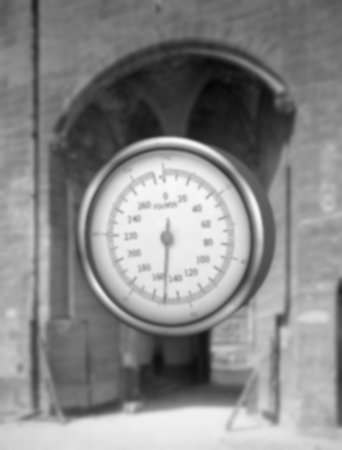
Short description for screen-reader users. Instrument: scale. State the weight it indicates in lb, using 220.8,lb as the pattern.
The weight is 150,lb
